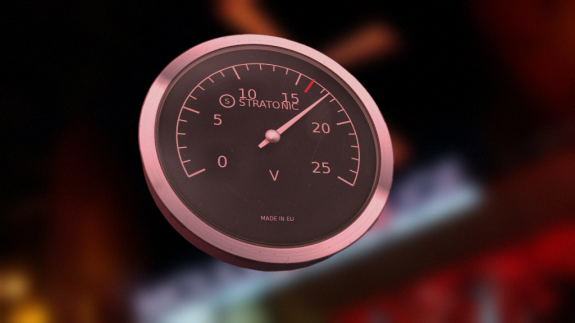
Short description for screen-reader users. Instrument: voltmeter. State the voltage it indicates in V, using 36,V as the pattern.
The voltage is 17.5,V
